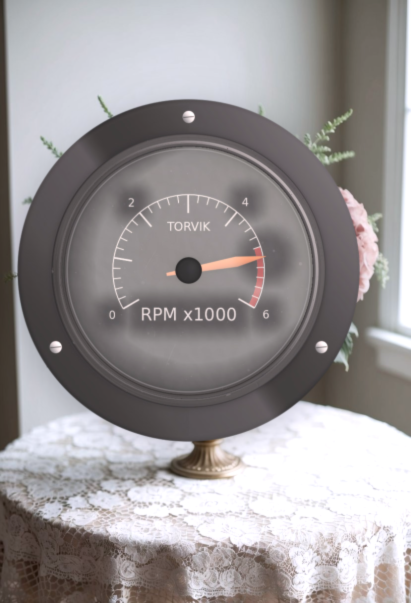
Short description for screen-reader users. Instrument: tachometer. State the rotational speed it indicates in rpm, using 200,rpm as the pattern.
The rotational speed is 5000,rpm
